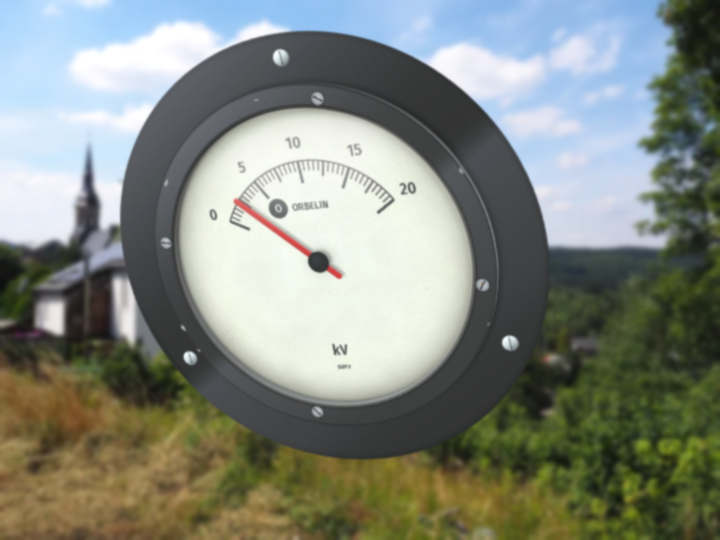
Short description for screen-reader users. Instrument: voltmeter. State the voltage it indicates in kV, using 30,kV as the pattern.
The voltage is 2.5,kV
